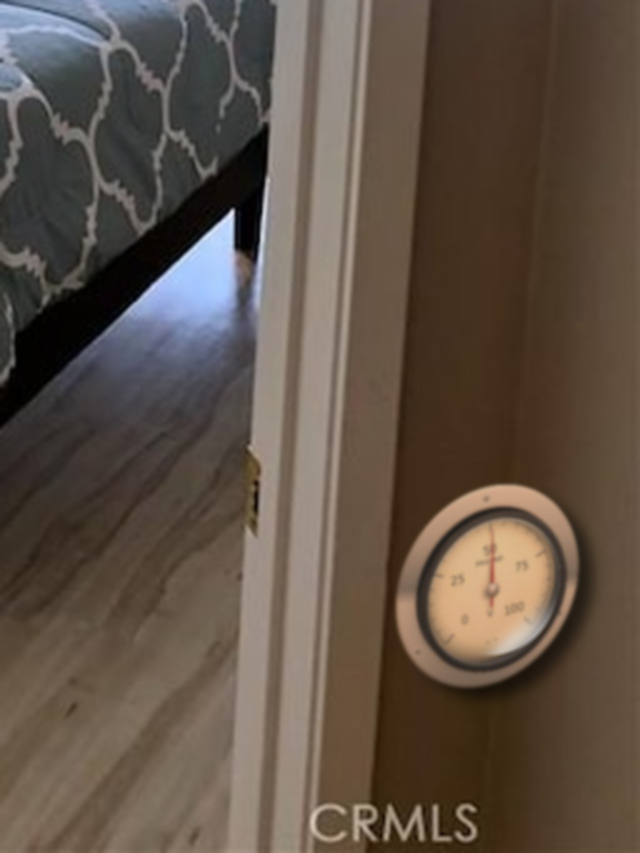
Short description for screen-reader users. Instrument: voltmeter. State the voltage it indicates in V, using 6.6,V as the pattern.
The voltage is 50,V
